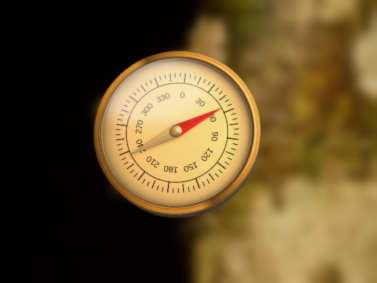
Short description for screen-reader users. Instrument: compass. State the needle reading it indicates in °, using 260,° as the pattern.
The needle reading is 55,°
